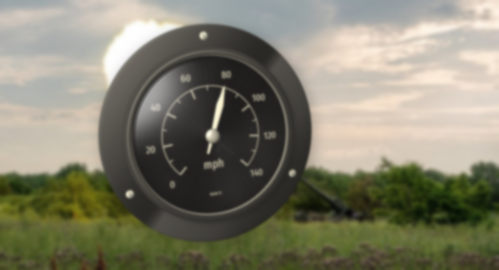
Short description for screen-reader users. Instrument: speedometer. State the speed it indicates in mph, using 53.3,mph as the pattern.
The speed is 80,mph
